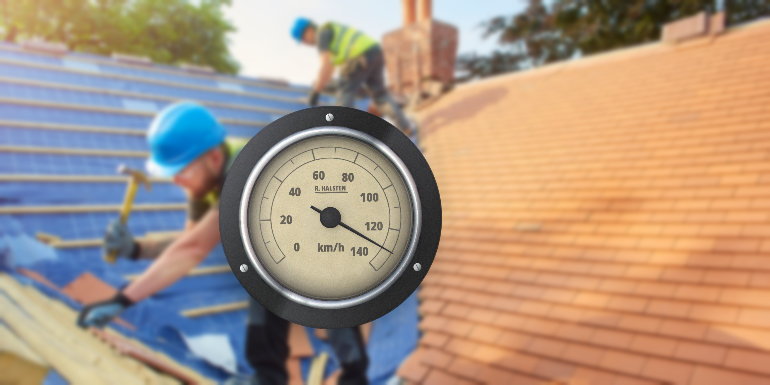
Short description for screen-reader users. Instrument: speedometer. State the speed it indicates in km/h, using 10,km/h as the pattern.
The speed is 130,km/h
